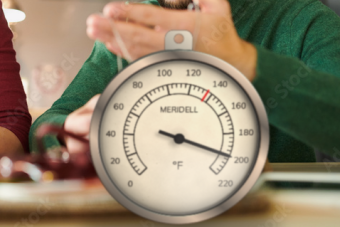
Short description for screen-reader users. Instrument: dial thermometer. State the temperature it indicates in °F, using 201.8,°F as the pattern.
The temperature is 200,°F
